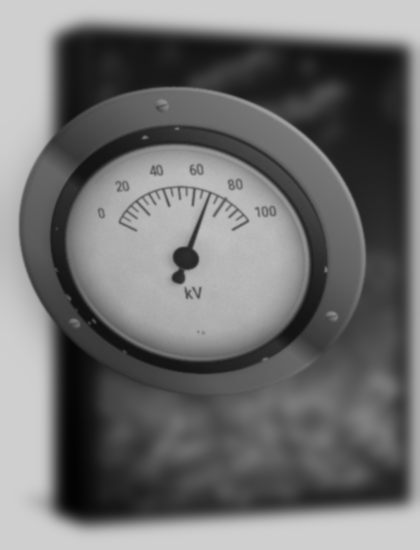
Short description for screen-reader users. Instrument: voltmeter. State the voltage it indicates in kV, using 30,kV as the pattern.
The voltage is 70,kV
